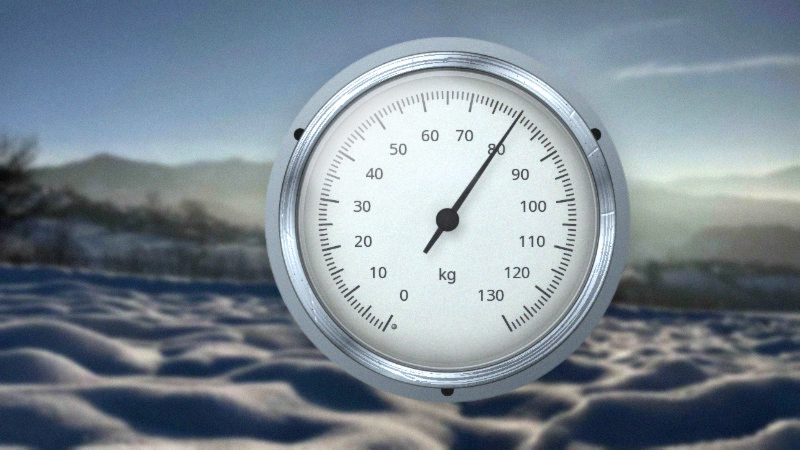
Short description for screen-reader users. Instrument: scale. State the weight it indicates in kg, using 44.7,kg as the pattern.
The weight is 80,kg
